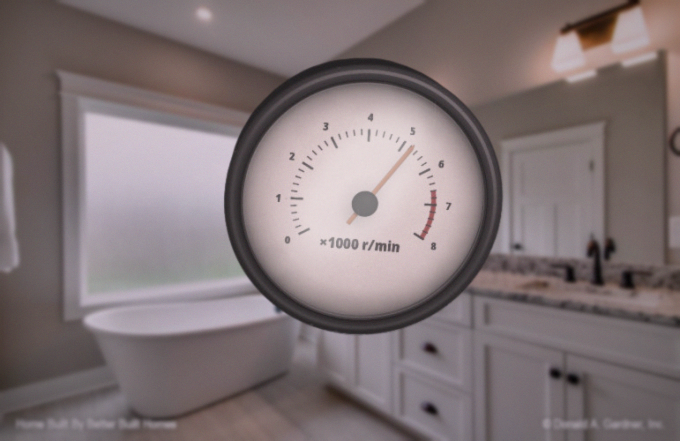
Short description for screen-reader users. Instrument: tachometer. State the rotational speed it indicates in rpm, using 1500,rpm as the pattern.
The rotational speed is 5200,rpm
